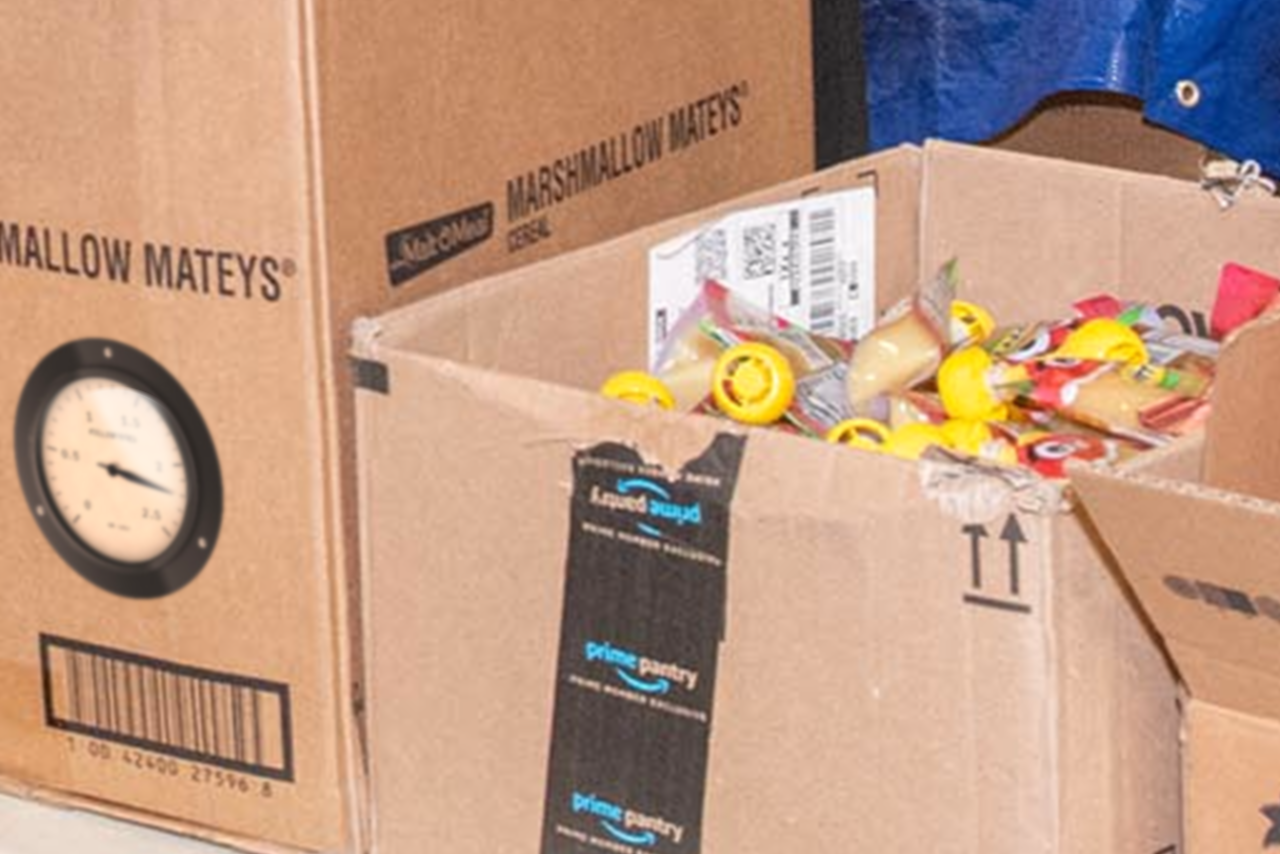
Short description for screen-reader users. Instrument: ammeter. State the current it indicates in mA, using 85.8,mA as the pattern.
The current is 2.2,mA
